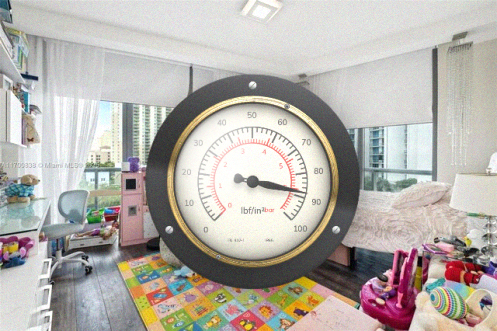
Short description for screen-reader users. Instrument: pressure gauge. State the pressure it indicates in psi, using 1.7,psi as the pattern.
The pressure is 88,psi
